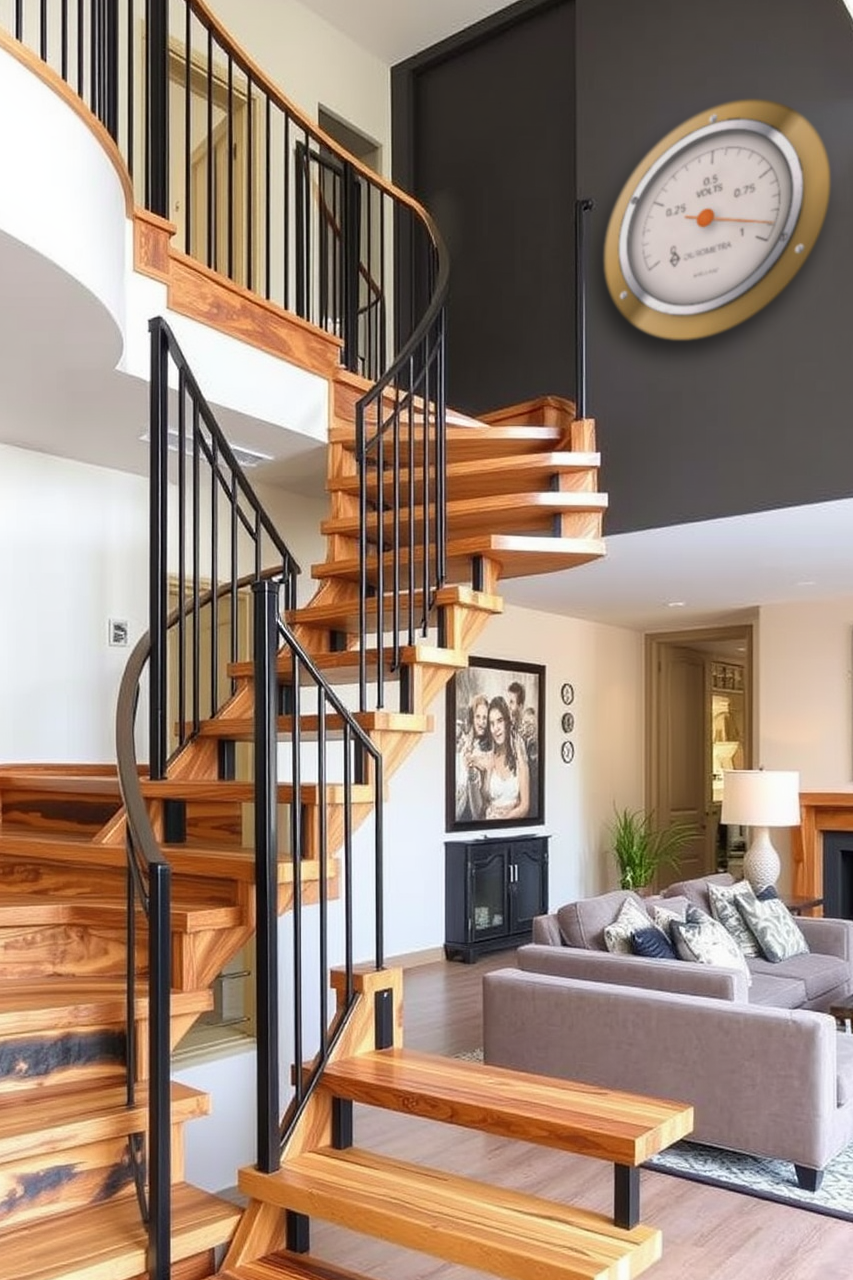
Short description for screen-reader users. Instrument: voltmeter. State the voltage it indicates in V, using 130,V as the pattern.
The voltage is 0.95,V
